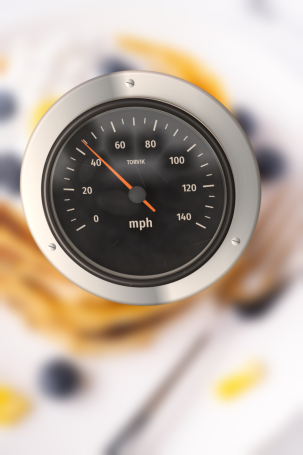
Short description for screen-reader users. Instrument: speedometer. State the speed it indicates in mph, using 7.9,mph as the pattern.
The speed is 45,mph
